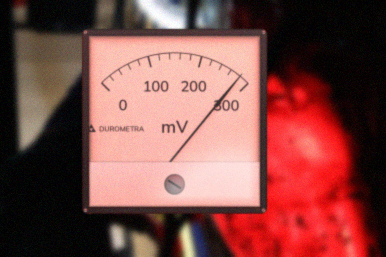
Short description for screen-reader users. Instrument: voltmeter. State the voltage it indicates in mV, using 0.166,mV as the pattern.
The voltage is 280,mV
